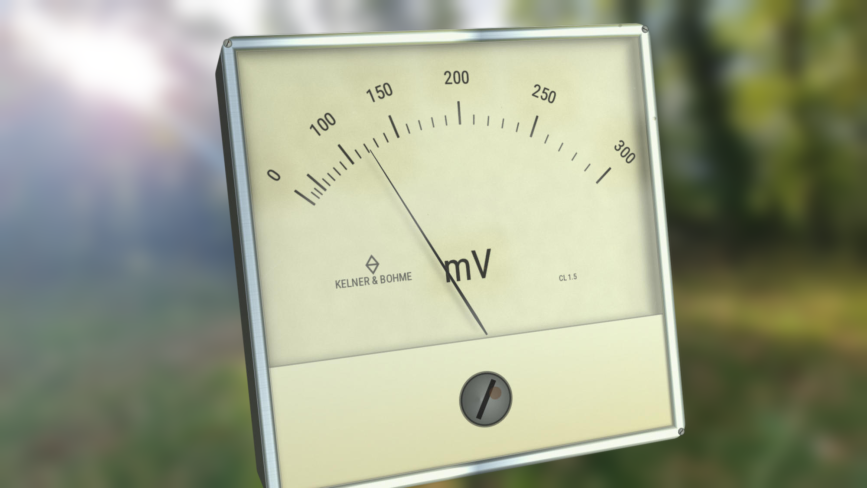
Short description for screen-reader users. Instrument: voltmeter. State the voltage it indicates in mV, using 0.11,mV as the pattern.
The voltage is 120,mV
